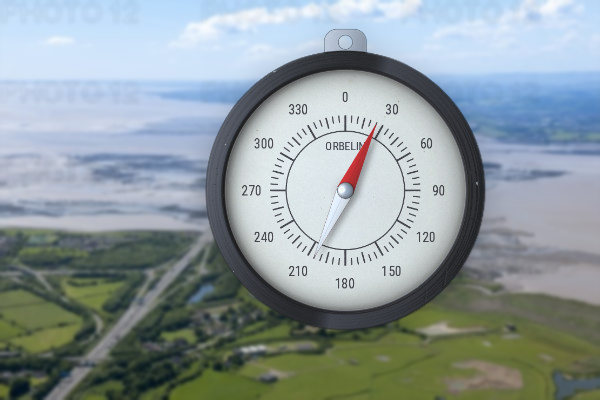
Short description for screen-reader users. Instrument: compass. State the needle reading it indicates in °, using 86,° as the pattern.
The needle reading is 25,°
